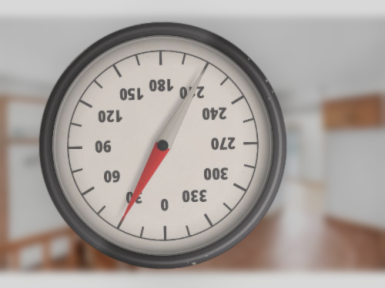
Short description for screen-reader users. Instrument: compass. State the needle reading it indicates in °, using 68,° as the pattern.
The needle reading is 30,°
